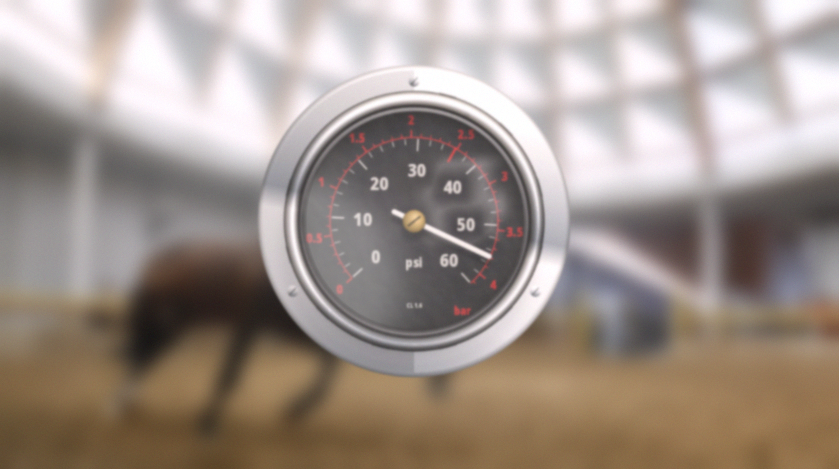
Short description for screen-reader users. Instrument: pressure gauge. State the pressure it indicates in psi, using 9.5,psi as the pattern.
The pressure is 55,psi
